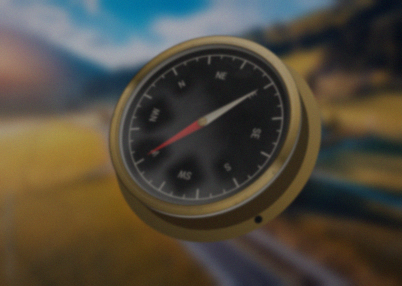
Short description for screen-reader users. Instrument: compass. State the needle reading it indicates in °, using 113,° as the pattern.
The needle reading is 270,°
